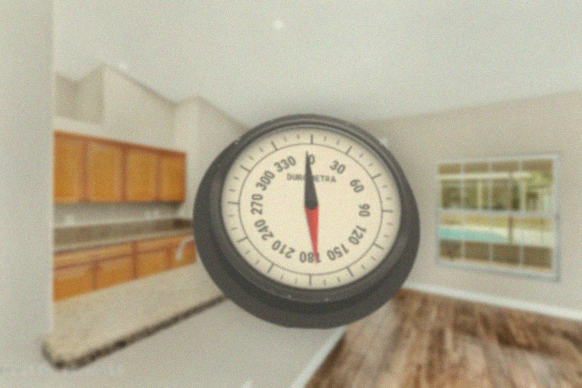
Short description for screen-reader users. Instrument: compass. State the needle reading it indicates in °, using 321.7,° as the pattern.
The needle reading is 175,°
